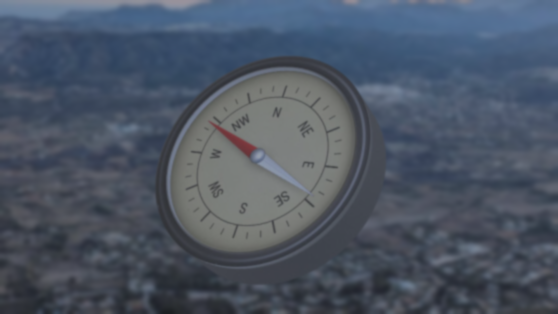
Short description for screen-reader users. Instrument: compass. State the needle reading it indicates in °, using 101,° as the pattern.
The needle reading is 295,°
